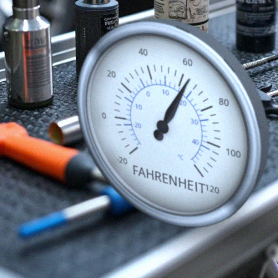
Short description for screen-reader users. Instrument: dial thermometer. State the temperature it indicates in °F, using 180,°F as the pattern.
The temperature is 64,°F
